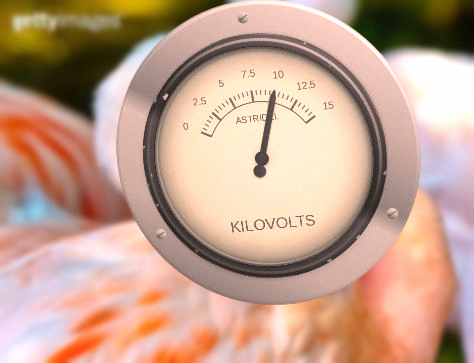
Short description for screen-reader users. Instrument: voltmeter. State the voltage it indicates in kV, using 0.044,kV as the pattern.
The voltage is 10,kV
